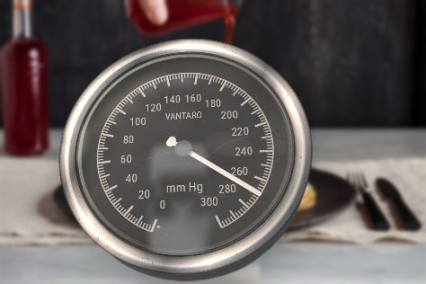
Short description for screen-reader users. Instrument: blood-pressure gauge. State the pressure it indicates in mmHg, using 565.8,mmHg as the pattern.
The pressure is 270,mmHg
